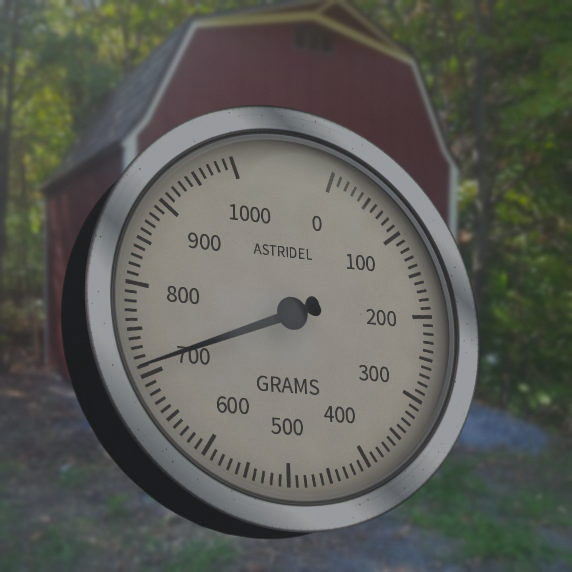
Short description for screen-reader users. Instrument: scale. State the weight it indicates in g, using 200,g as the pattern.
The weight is 710,g
